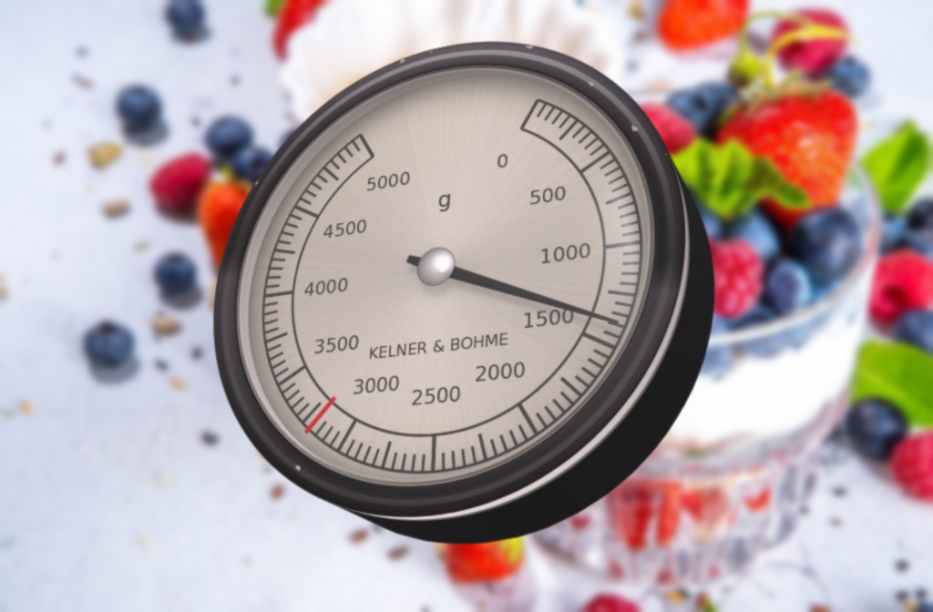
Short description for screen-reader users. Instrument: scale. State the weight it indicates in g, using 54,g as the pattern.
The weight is 1400,g
